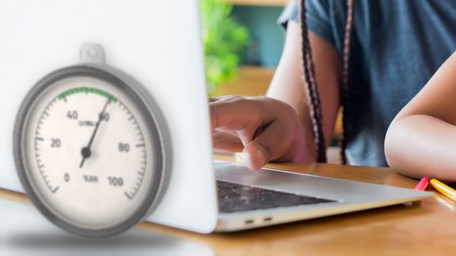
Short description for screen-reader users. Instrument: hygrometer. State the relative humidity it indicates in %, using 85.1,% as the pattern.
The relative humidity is 60,%
